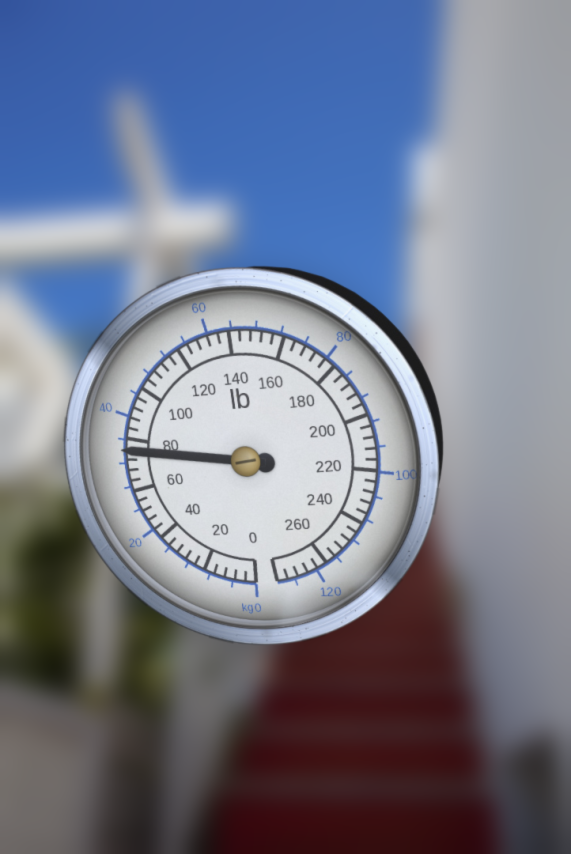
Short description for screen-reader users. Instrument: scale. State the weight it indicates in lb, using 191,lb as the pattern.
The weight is 76,lb
